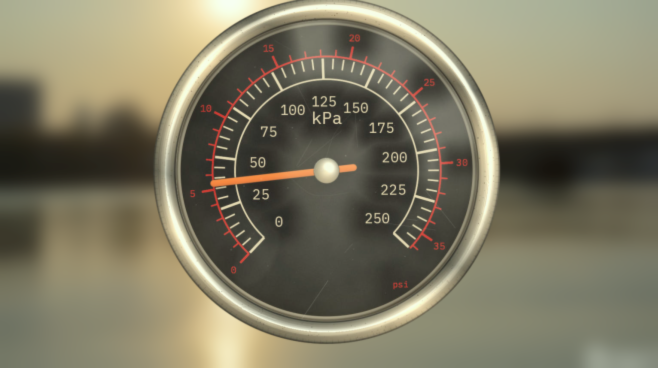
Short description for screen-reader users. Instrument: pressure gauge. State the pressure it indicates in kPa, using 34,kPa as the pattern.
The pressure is 37.5,kPa
